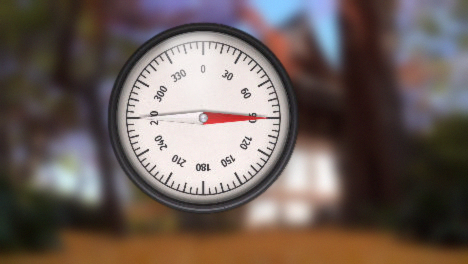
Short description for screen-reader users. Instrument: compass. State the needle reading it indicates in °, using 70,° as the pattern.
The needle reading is 90,°
